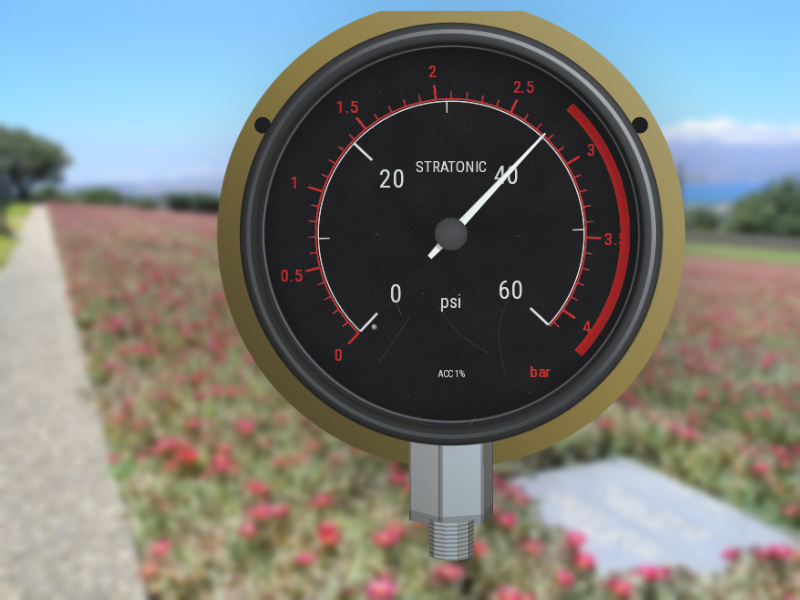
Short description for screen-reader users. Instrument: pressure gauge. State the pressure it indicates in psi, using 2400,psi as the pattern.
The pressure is 40,psi
